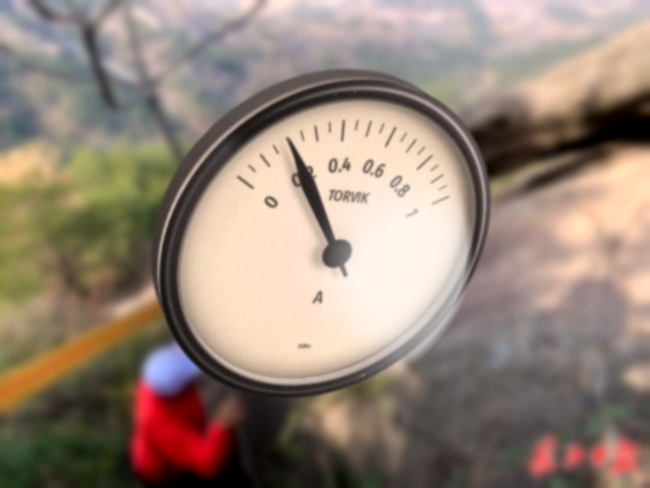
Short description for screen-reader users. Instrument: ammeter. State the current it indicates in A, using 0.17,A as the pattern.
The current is 0.2,A
